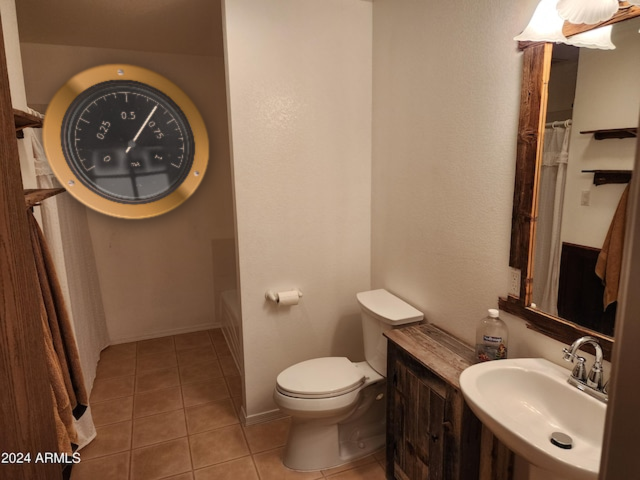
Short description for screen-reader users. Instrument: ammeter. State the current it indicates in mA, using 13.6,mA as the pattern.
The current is 0.65,mA
